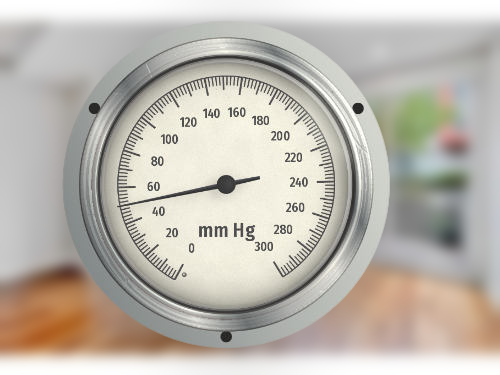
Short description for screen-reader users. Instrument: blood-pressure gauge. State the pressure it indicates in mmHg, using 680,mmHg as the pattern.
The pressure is 50,mmHg
